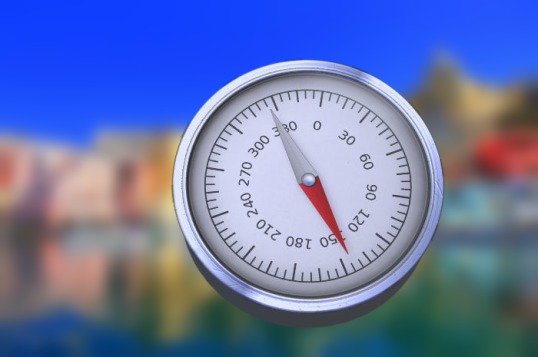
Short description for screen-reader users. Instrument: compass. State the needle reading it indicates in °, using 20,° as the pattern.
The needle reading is 145,°
